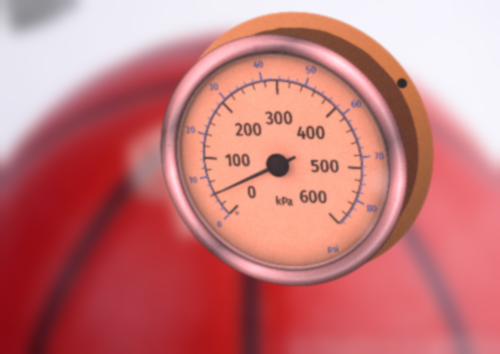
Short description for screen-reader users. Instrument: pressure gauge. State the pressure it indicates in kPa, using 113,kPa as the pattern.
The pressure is 40,kPa
